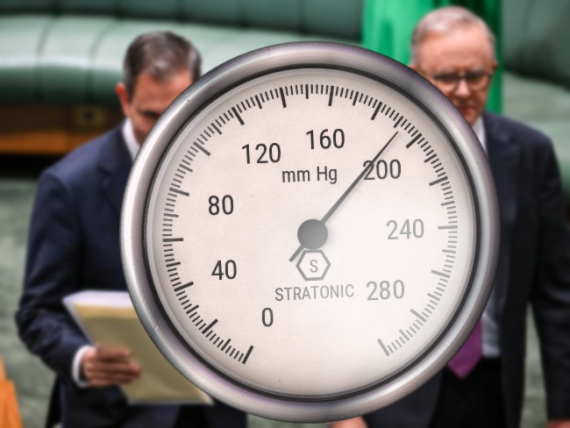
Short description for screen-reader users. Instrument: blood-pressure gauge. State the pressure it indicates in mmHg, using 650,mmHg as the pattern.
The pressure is 192,mmHg
